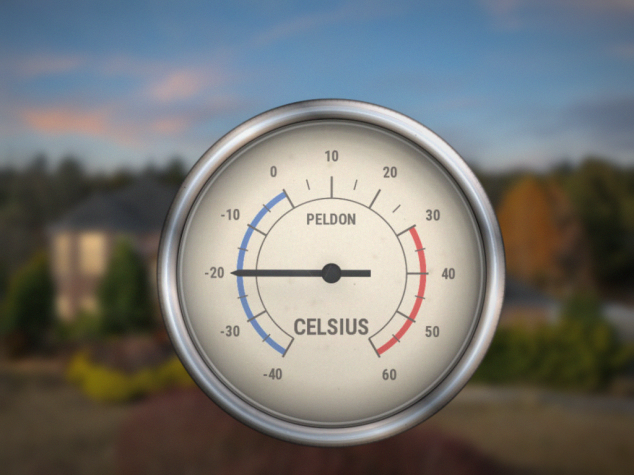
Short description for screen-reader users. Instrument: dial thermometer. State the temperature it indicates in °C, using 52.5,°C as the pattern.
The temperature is -20,°C
